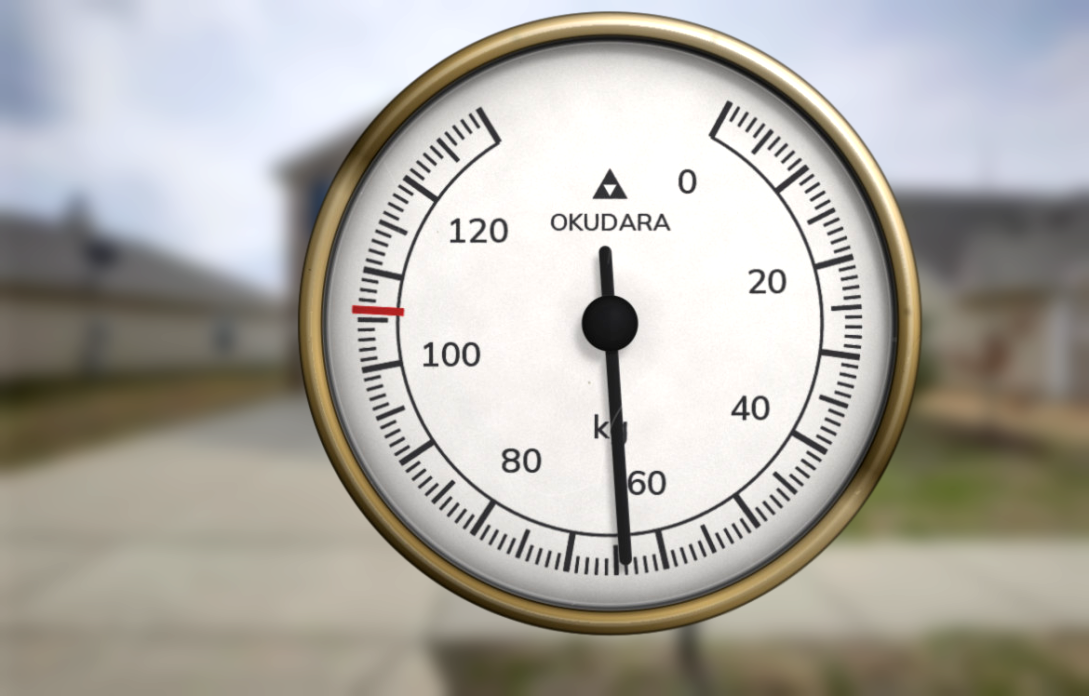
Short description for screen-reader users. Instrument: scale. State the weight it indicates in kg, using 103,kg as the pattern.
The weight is 64,kg
